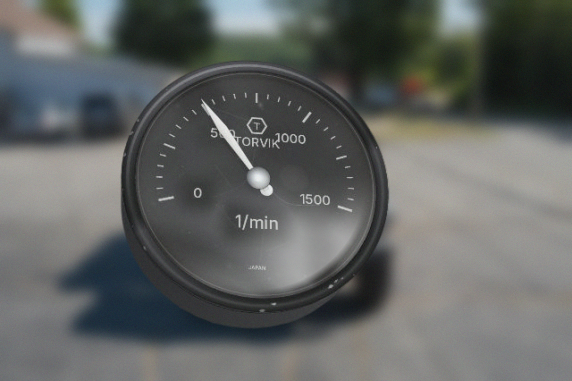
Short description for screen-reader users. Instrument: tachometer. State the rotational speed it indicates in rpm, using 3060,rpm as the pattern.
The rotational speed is 500,rpm
